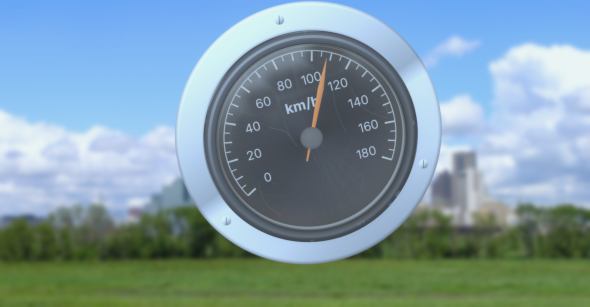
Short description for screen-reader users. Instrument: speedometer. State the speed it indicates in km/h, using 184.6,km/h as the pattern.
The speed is 107.5,km/h
